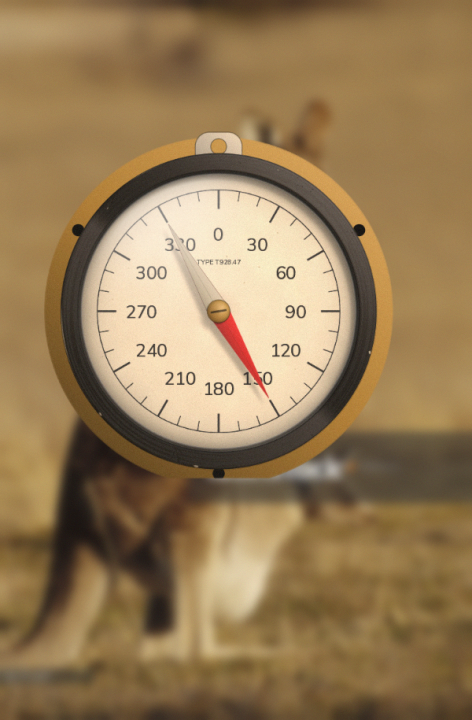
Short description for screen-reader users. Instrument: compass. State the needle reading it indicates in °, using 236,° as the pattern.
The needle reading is 150,°
